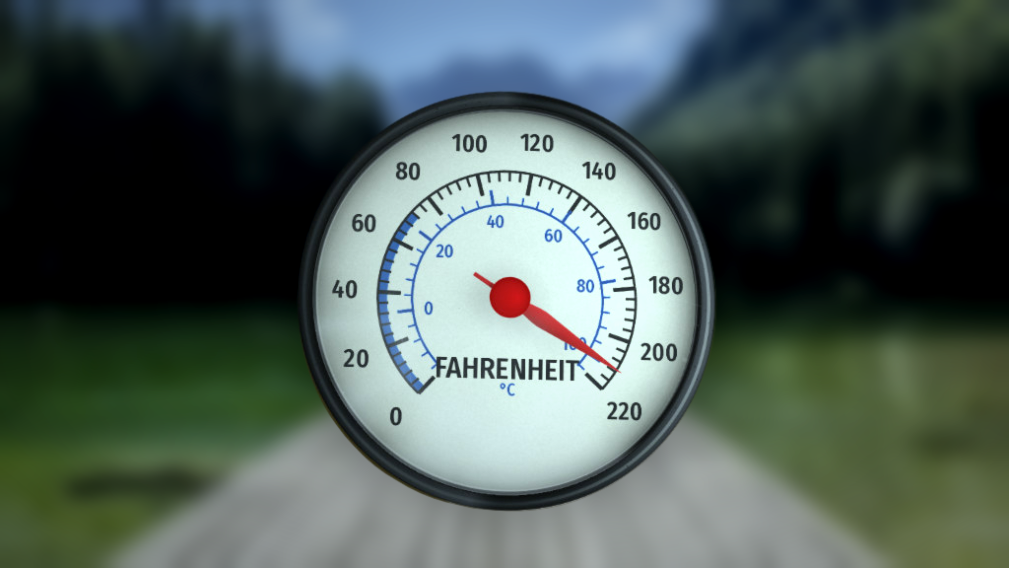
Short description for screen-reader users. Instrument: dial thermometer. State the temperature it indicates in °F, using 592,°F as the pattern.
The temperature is 212,°F
